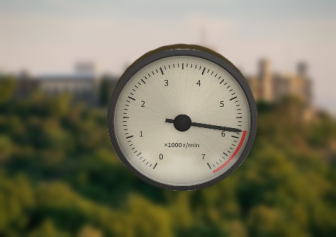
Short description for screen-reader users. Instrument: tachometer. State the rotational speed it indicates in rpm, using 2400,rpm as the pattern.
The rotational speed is 5800,rpm
